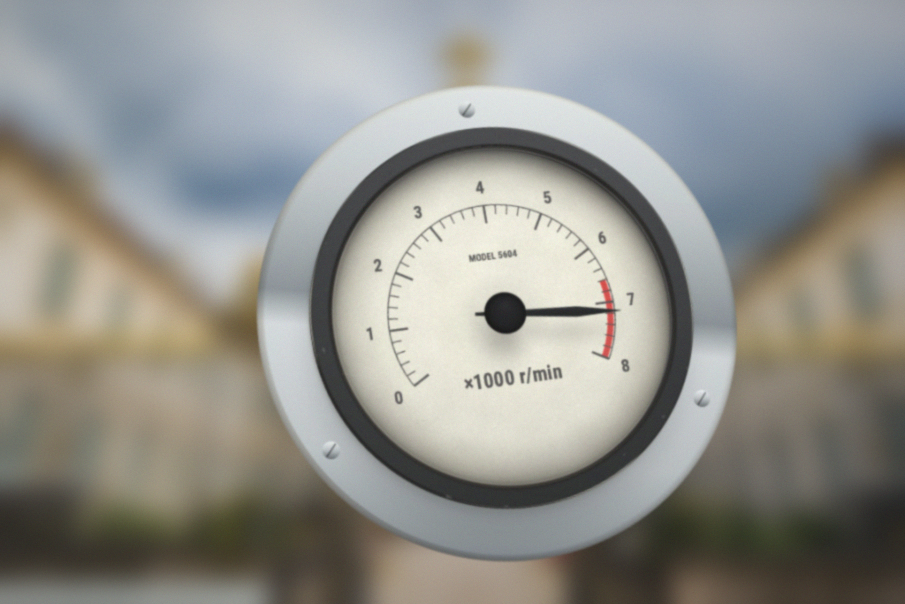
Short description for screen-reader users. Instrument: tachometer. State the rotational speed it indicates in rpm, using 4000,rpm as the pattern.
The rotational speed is 7200,rpm
